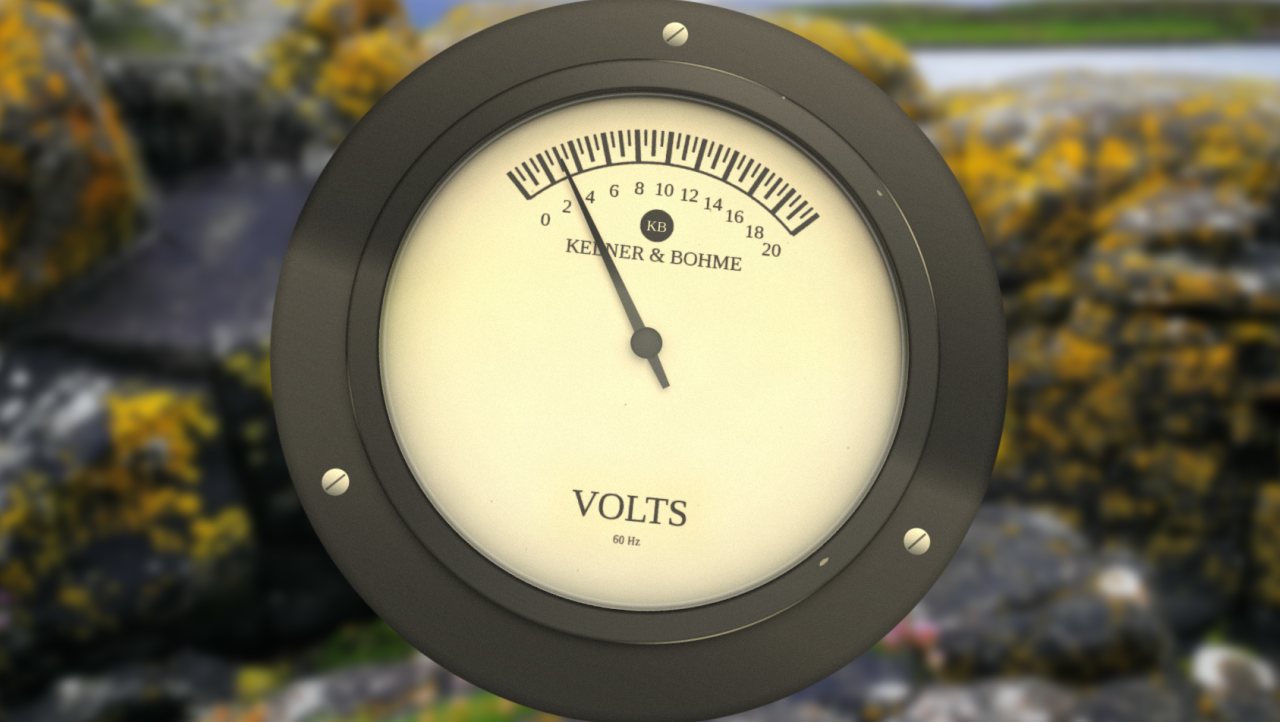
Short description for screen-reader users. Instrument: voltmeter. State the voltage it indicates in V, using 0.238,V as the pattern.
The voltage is 3,V
